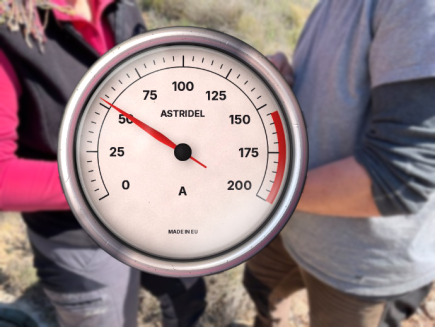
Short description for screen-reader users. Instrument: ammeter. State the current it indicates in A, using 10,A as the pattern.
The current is 52.5,A
